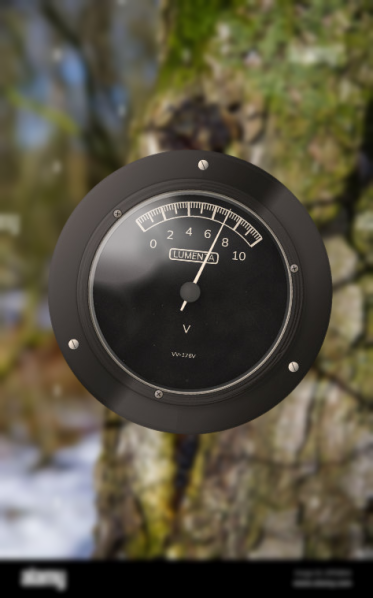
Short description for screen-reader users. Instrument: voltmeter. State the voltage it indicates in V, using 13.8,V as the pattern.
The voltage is 7,V
